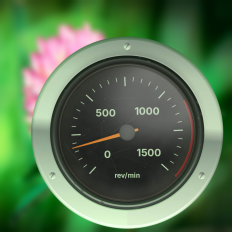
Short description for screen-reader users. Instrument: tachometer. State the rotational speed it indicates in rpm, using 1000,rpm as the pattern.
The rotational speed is 175,rpm
